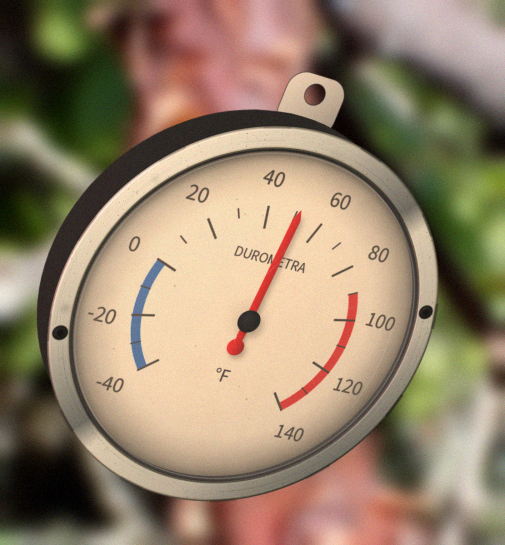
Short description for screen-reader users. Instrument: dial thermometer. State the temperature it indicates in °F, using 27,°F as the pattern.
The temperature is 50,°F
